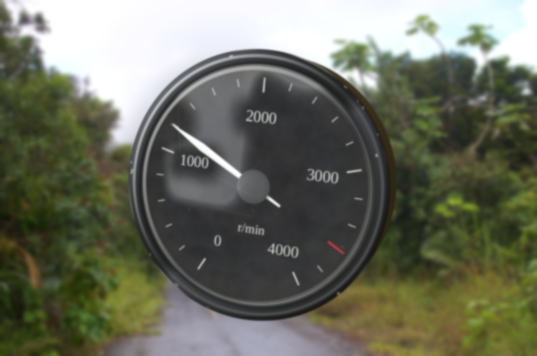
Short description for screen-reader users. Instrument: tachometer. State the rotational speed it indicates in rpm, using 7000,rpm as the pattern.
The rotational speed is 1200,rpm
